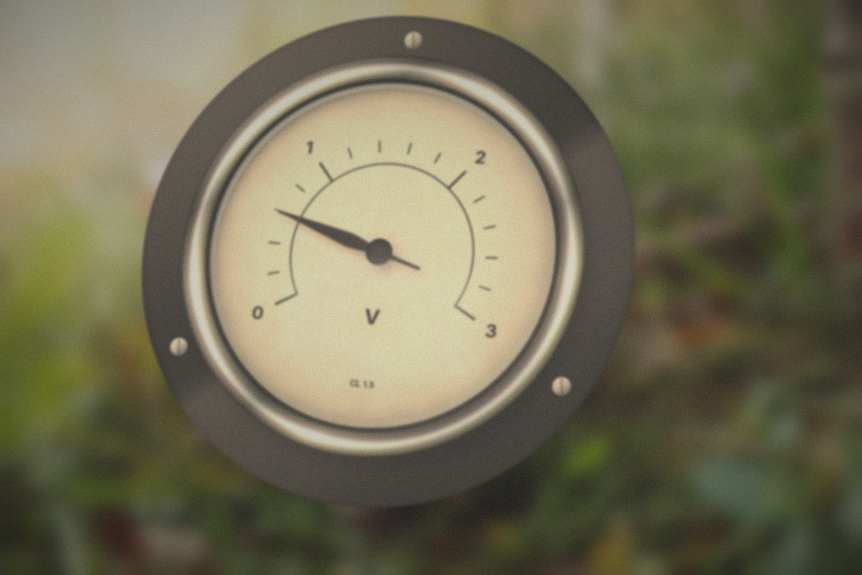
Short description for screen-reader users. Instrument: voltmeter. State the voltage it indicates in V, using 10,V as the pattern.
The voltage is 0.6,V
